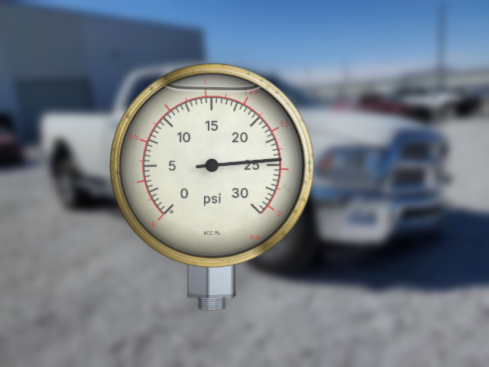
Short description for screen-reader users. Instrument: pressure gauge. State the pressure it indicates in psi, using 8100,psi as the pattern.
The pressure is 24.5,psi
